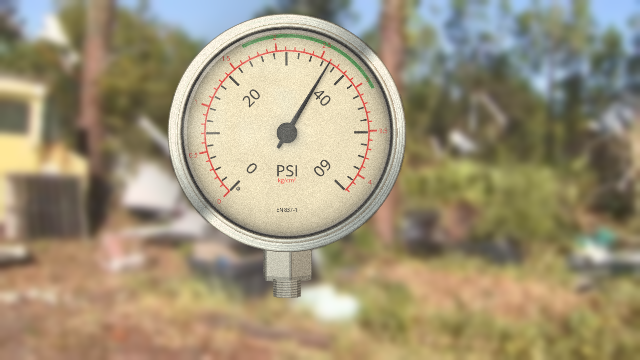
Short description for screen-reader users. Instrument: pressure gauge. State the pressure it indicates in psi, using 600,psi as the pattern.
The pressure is 37,psi
